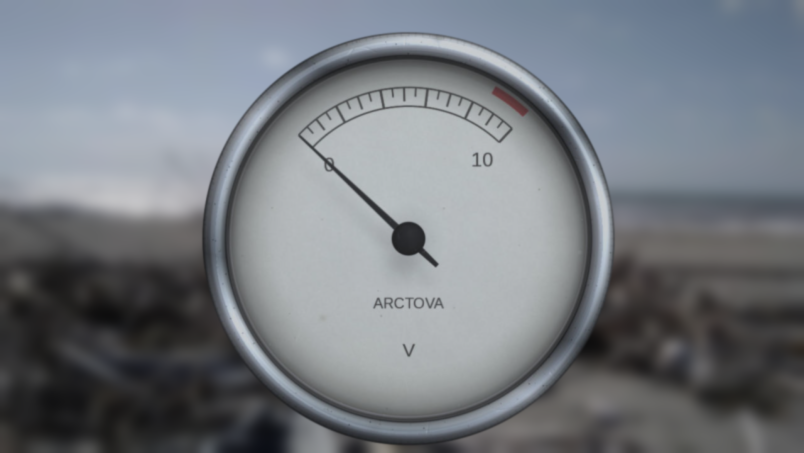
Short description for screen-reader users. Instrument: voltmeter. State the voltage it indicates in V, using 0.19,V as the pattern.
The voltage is 0,V
